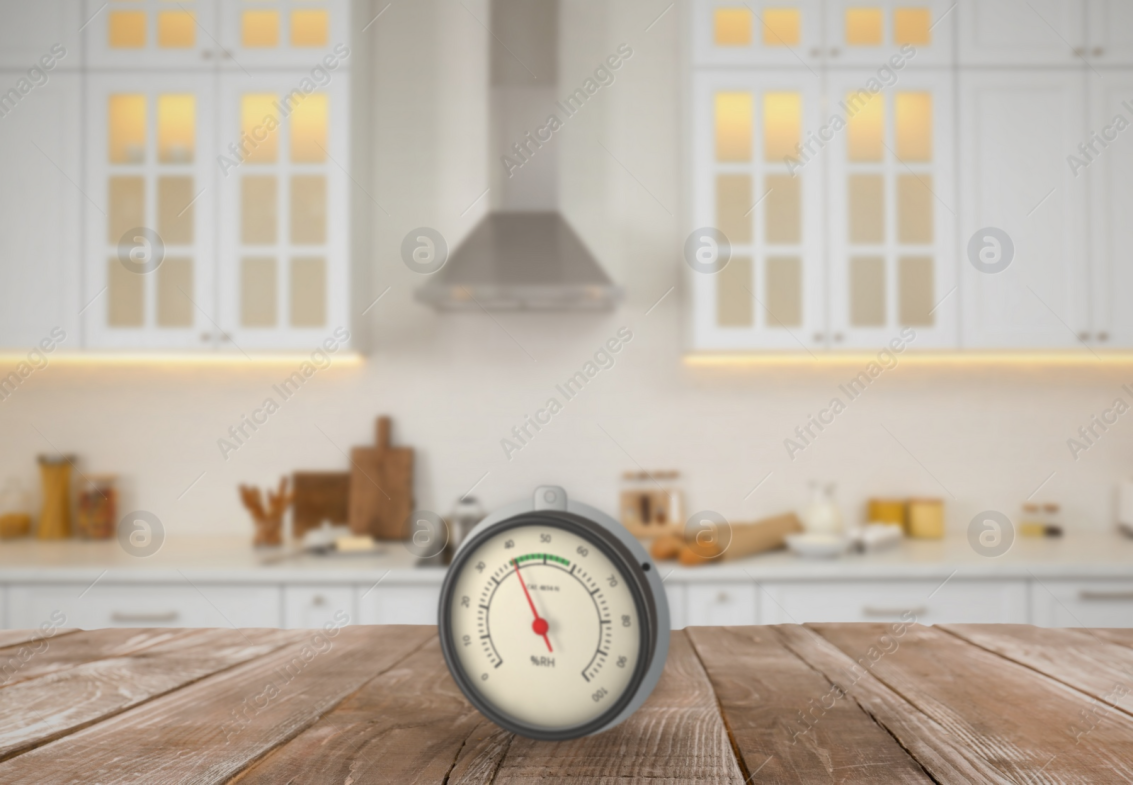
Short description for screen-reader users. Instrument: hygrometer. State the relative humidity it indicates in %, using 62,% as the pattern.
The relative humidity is 40,%
